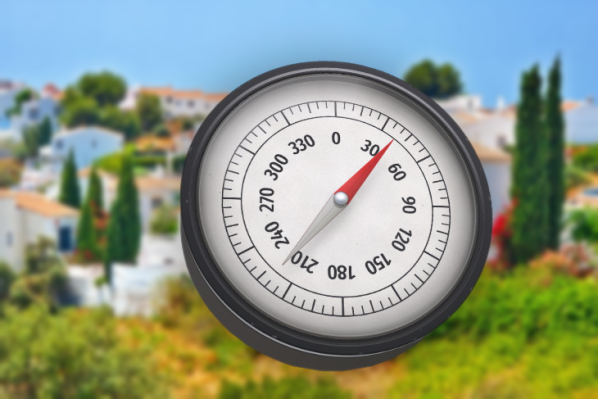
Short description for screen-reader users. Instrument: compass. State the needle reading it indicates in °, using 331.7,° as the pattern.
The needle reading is 40,°
